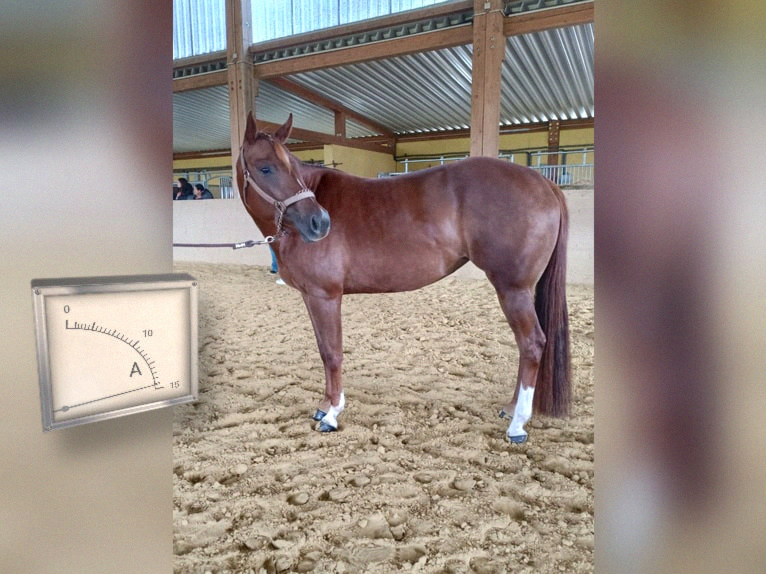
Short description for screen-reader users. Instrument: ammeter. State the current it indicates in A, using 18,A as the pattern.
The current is 14.5,A
